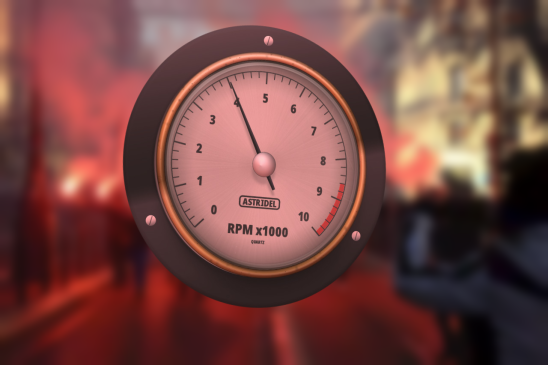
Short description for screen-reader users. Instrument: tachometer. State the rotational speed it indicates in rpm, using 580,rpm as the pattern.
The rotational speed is 4000,rpm
